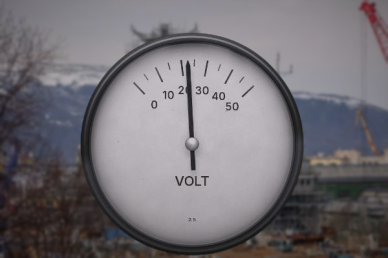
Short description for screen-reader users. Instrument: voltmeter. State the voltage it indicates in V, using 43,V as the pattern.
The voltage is 22.5,V
